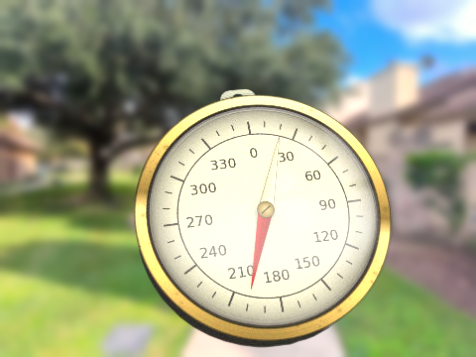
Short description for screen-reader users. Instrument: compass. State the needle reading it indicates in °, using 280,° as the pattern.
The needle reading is 200,°
